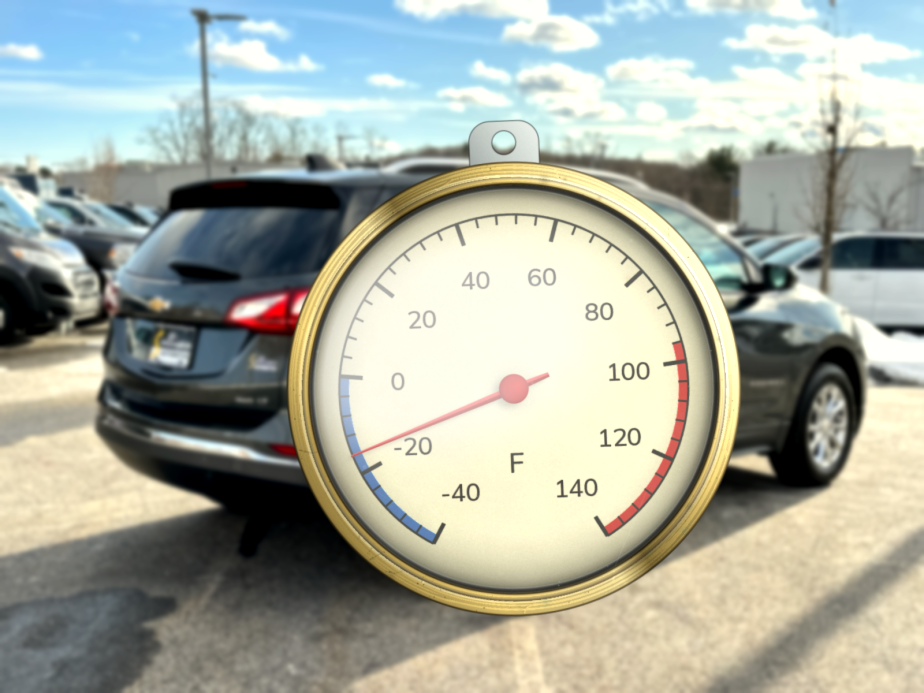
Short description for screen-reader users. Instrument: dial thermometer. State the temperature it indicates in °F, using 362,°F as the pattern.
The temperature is -16,°F
